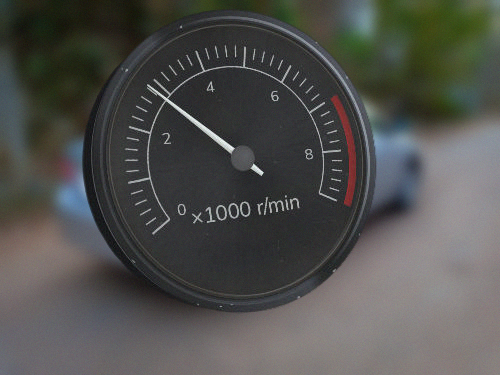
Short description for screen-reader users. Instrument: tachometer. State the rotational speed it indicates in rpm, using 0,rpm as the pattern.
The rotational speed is 2800,rpm
